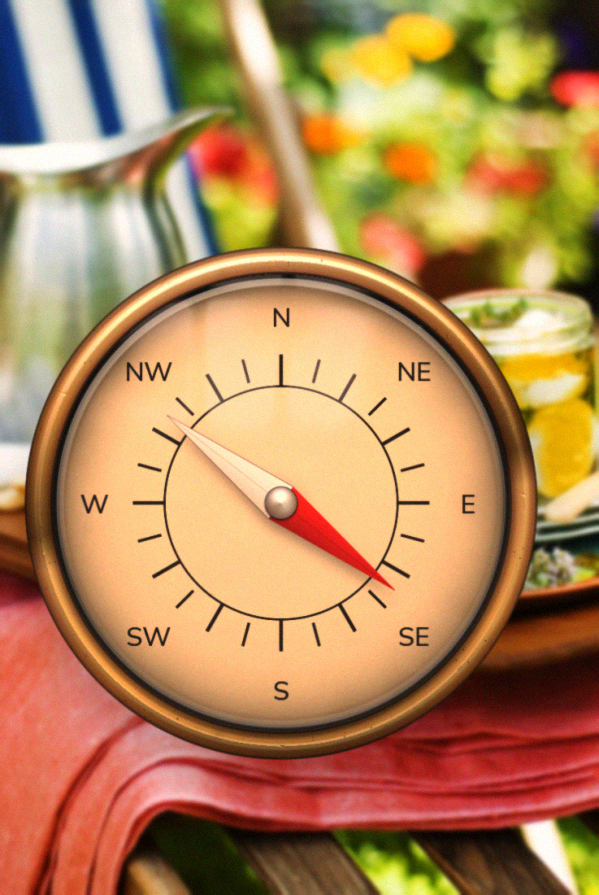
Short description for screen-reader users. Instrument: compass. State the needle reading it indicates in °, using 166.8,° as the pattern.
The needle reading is 127.5,°
